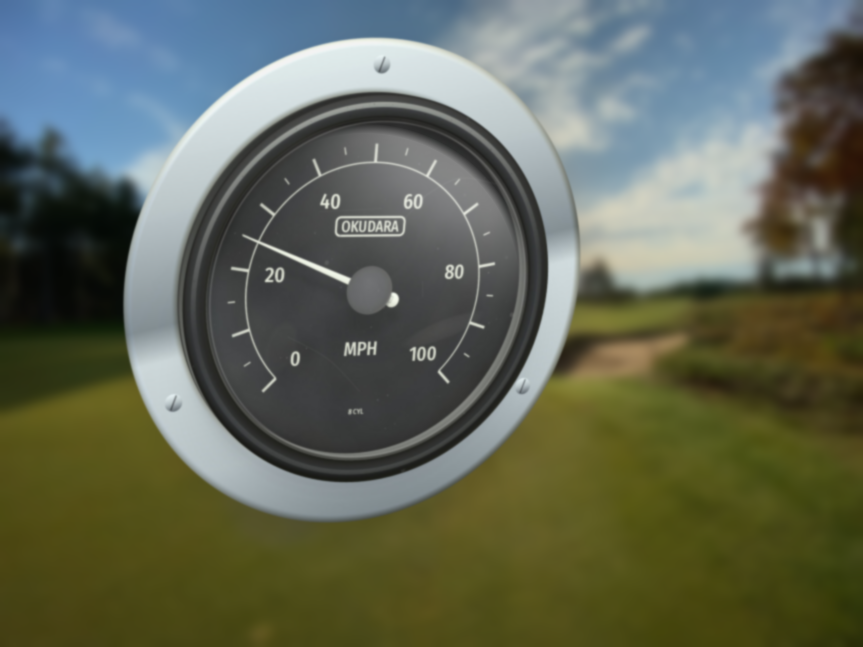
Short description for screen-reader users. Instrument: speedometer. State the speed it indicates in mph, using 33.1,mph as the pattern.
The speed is 25,mph
